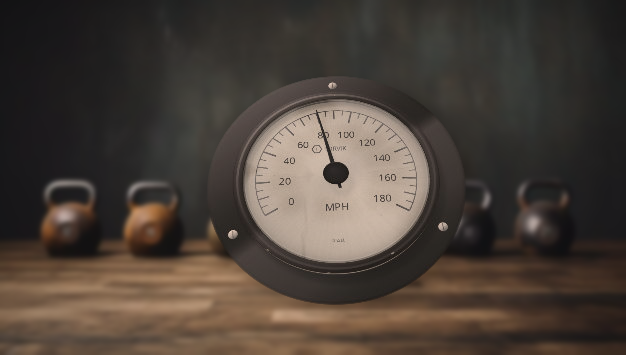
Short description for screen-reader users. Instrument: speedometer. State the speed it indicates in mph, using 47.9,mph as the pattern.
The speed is 80,mph
